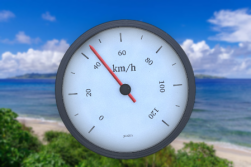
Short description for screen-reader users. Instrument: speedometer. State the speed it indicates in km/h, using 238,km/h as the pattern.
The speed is 45,km/h
